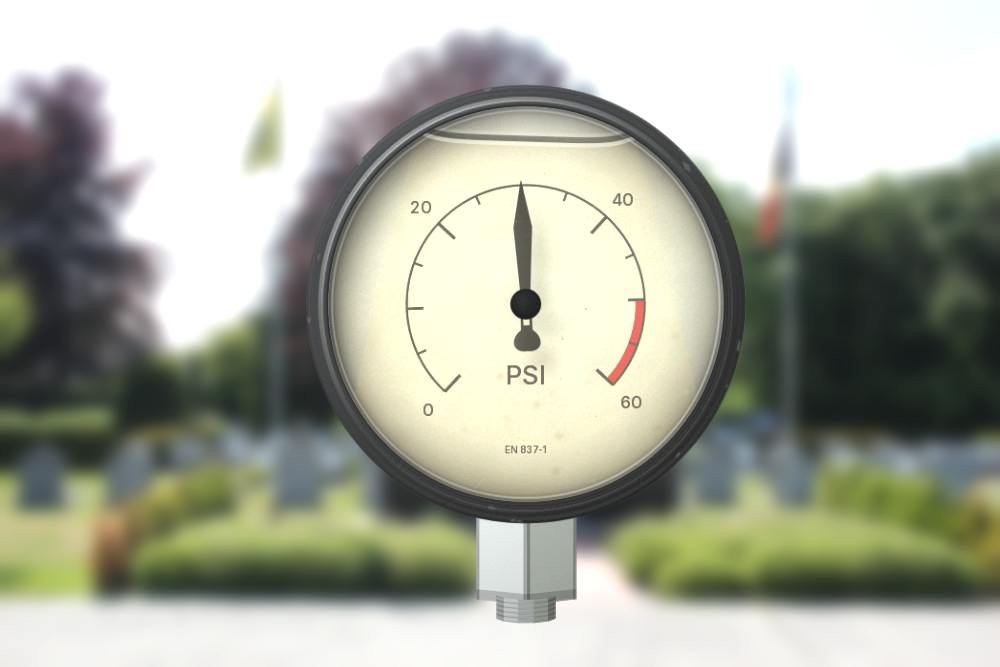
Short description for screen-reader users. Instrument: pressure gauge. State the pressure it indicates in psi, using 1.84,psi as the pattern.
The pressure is 30,psi
